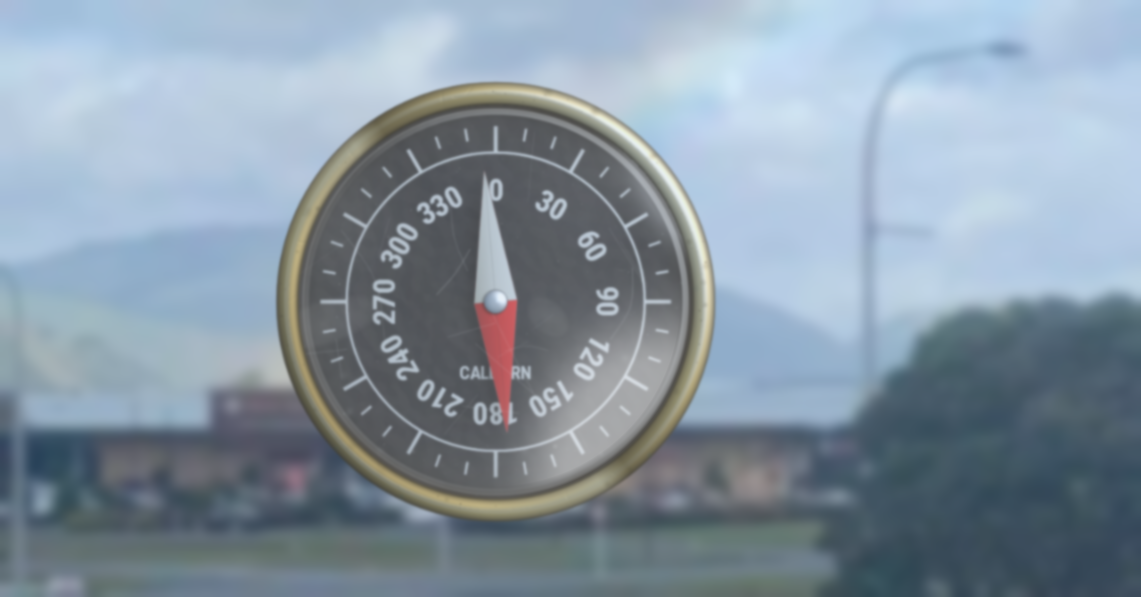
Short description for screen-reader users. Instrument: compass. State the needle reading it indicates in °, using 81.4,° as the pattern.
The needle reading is 175,°
